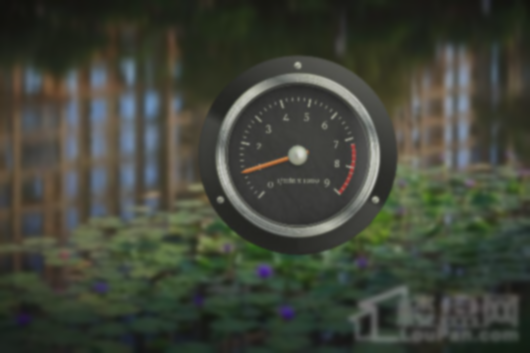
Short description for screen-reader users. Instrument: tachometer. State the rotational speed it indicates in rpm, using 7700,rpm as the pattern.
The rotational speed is 1000,rpm
